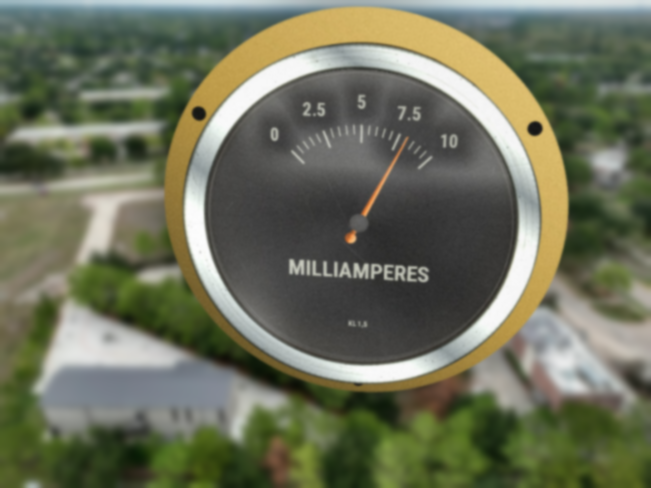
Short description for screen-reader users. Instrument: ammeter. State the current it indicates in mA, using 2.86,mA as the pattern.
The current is 8,mA
